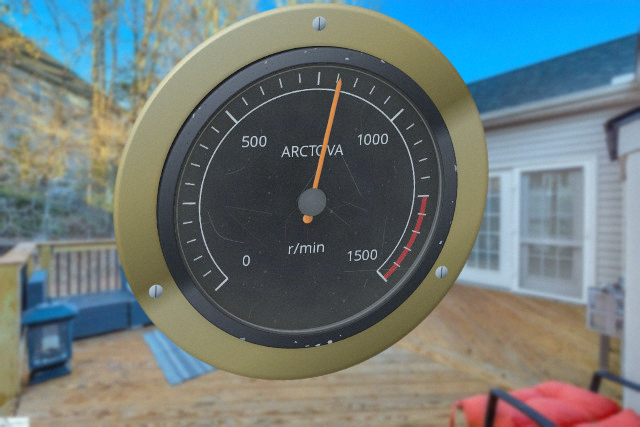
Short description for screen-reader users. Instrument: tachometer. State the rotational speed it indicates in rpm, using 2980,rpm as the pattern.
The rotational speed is 800,rpm
